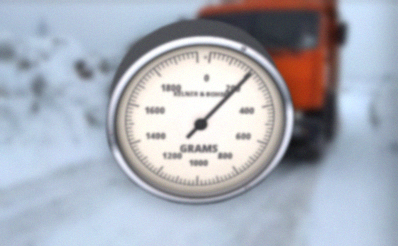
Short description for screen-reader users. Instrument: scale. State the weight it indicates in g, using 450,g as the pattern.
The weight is 200,g
